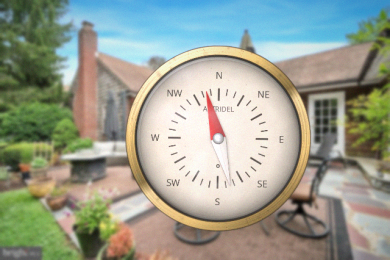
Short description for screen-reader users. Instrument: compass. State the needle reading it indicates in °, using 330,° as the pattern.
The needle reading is 345,°
